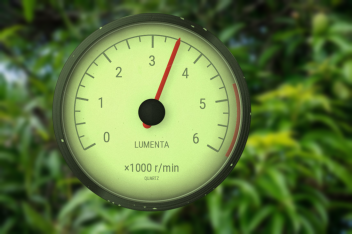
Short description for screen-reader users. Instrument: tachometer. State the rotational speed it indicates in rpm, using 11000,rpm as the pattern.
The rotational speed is 3500,rpm
